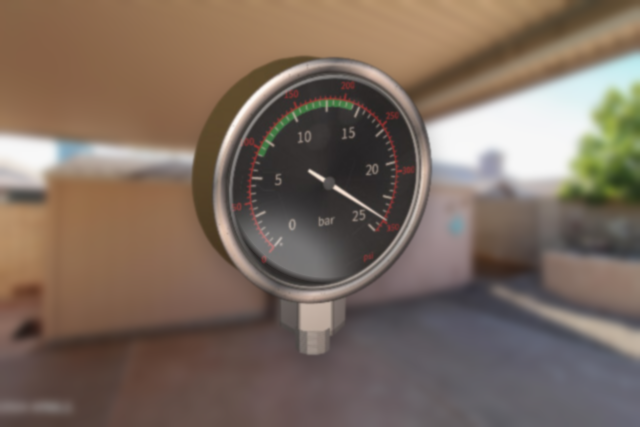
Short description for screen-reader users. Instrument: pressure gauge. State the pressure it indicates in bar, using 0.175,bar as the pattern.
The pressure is 24,bar
